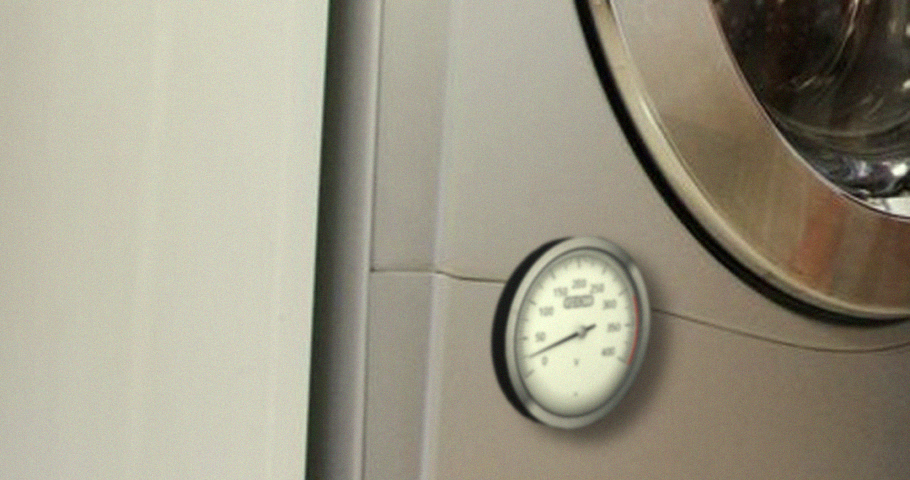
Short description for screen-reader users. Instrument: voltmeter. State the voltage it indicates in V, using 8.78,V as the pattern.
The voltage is 25,V
